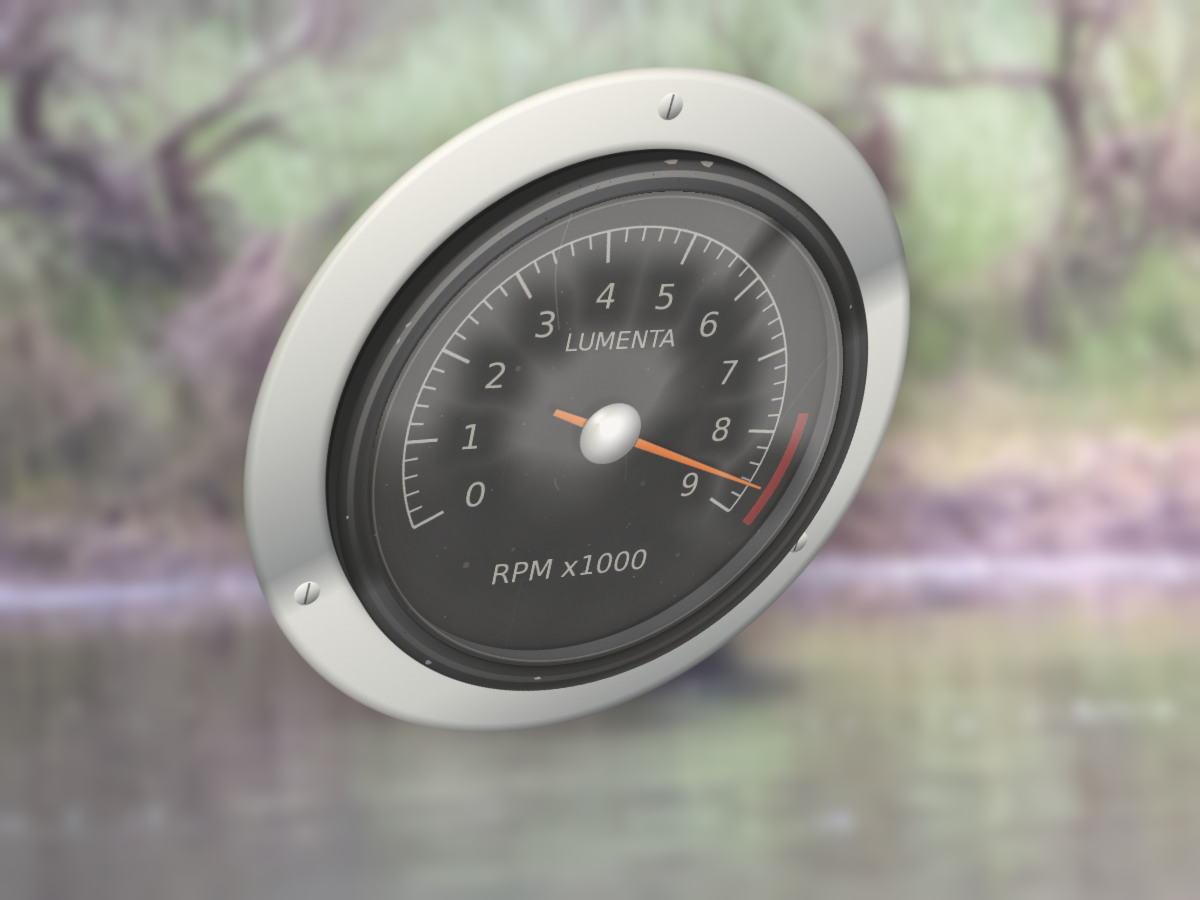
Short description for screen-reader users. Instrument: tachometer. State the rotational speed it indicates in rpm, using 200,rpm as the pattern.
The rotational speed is 8600,rpm
